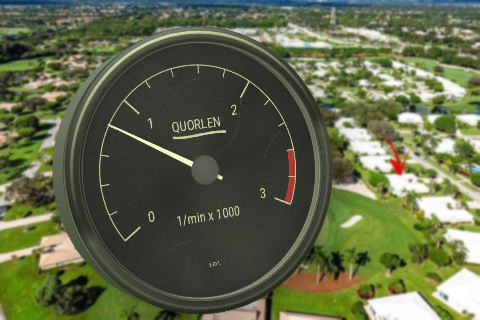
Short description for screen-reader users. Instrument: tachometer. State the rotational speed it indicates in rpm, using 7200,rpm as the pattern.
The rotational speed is 800,rpm
